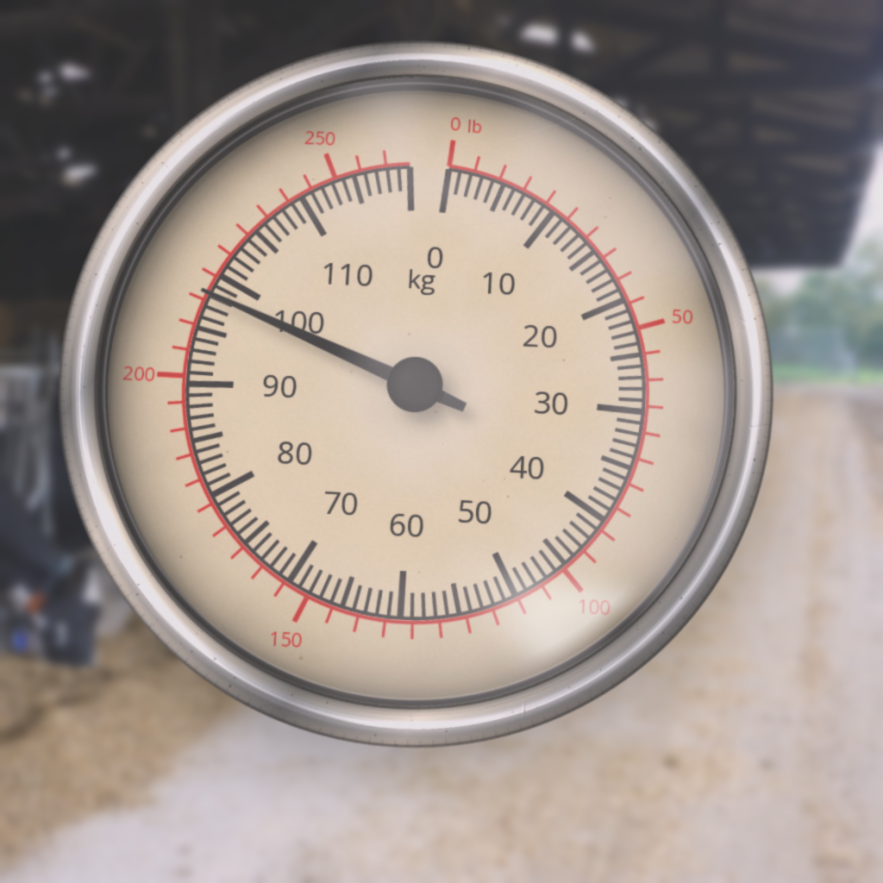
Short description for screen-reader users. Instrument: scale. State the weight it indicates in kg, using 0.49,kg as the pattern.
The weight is 98,kg
